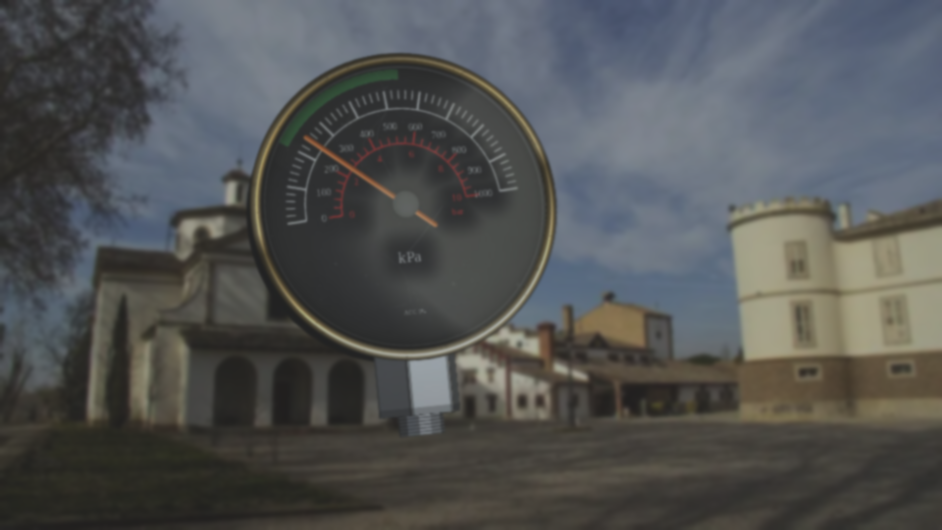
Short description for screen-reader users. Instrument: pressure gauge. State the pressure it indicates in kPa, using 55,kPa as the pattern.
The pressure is 240,kPa
